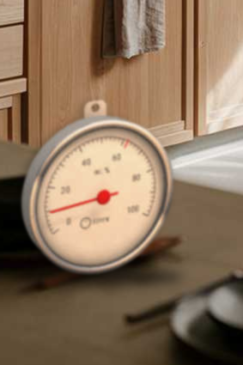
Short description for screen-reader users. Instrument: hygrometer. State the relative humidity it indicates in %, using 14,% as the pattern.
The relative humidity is 10,%
